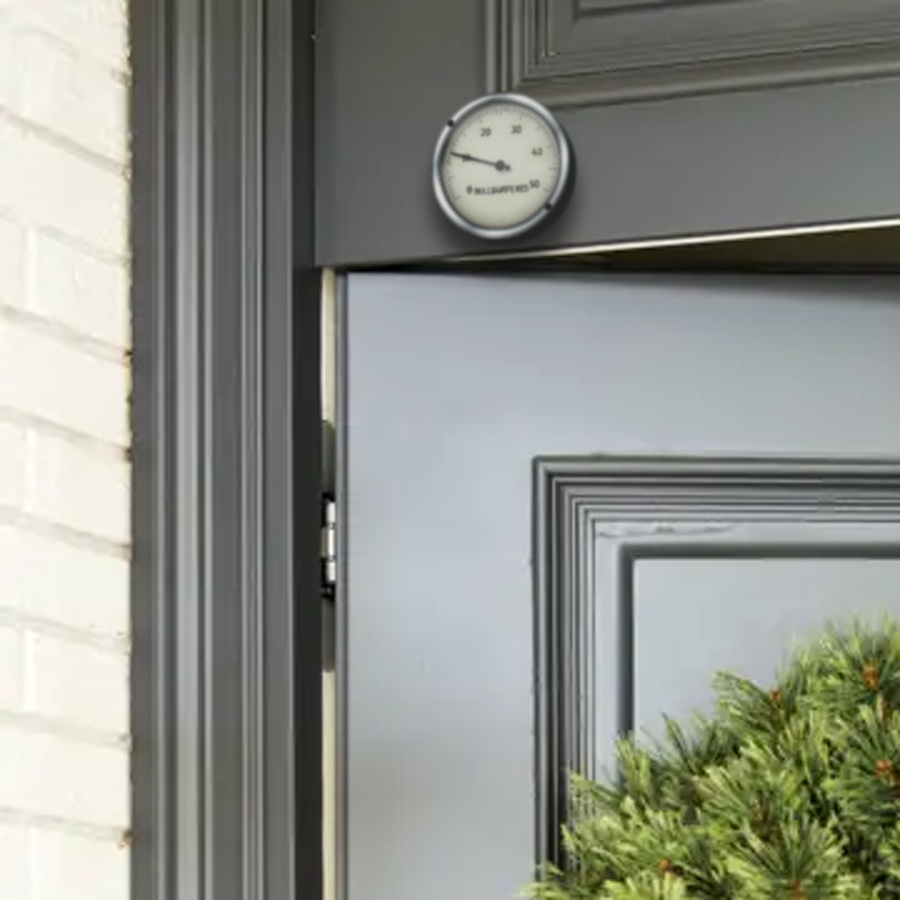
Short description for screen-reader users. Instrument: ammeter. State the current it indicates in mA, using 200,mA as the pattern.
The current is 10,mA
